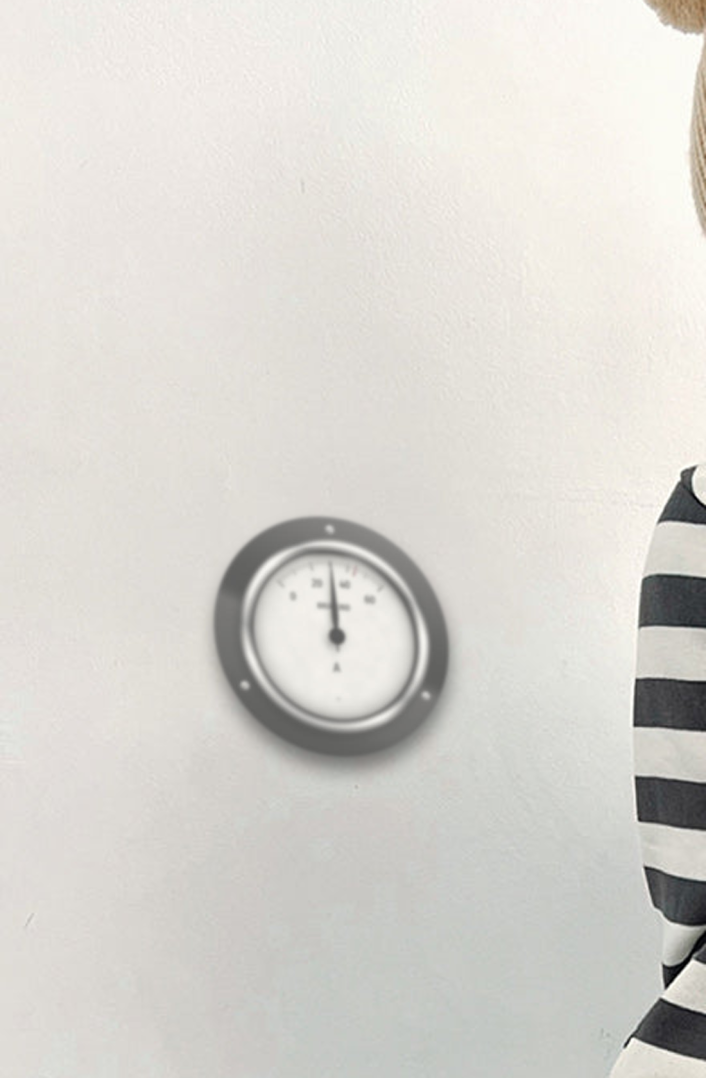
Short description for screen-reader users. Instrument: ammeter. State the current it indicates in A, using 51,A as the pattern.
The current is 30,A
